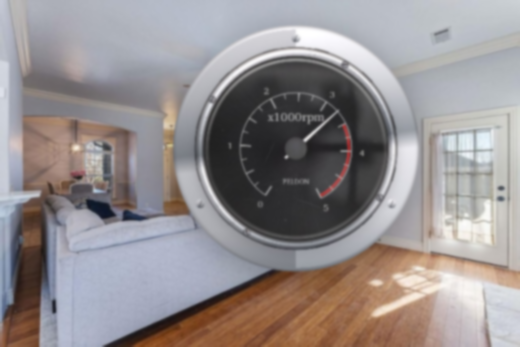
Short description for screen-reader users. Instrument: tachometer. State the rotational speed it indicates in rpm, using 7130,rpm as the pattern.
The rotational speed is 3250,rpm
